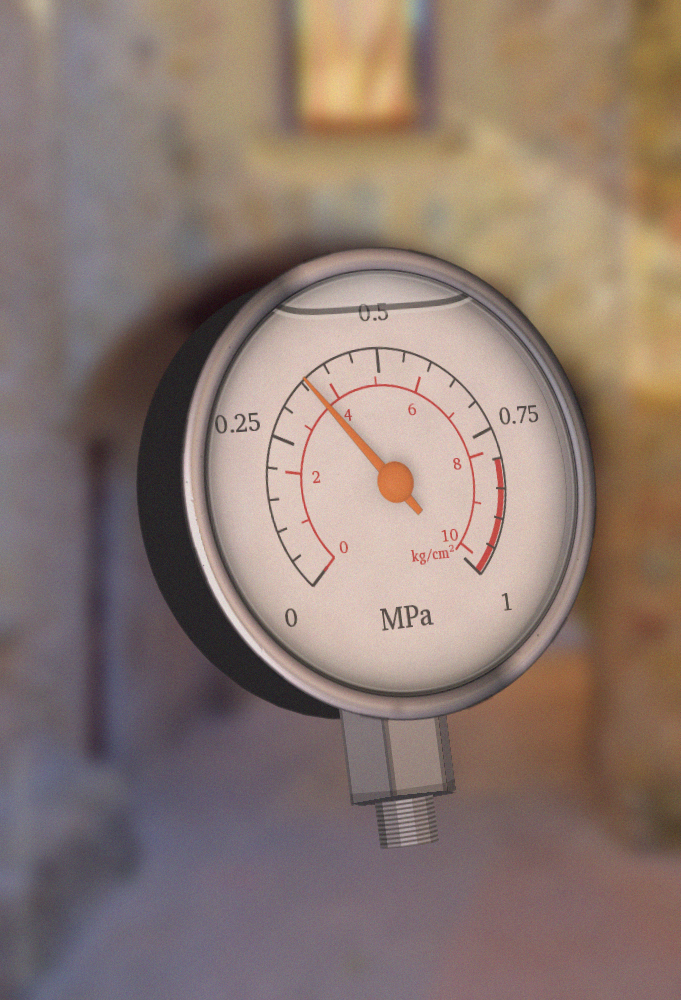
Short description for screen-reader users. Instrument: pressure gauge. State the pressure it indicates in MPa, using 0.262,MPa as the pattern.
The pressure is 0.35,MPa
